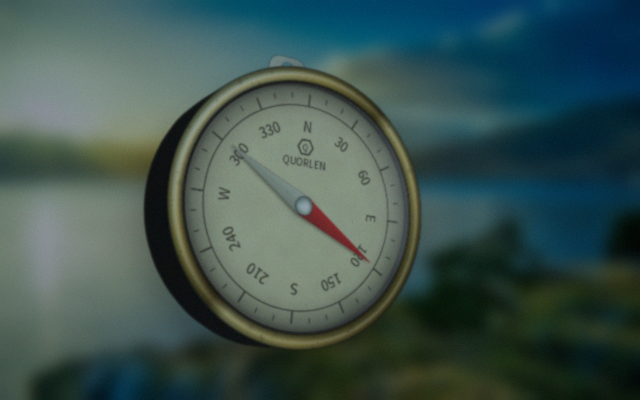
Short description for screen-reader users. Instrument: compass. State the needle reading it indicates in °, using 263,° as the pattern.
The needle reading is 120,°
